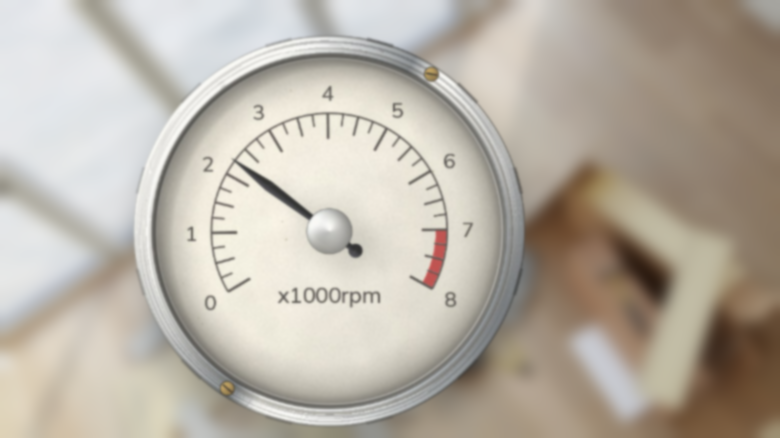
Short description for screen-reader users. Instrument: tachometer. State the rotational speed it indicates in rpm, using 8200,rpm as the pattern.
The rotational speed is 2250,rpm
